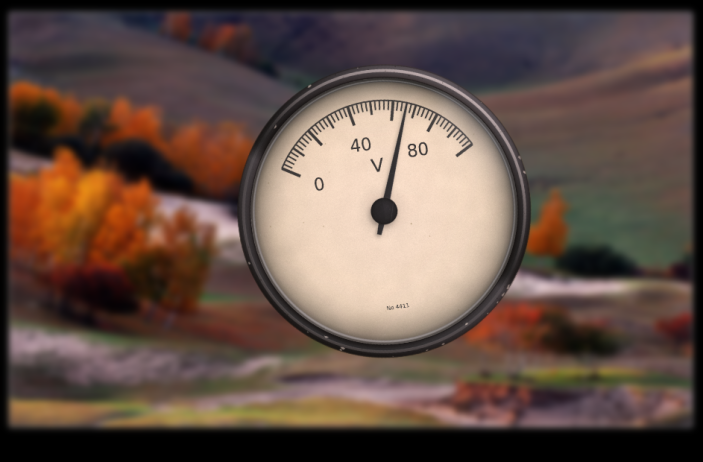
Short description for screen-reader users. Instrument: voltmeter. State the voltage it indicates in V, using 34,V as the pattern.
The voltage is 66,V
